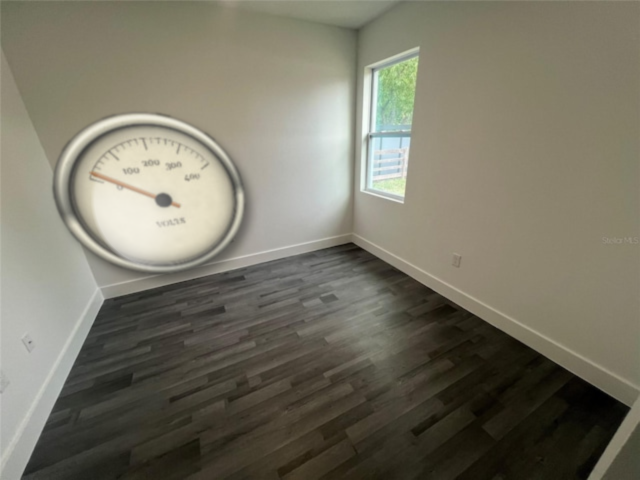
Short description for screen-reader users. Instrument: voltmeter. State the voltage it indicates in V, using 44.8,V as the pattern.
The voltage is 20,V
